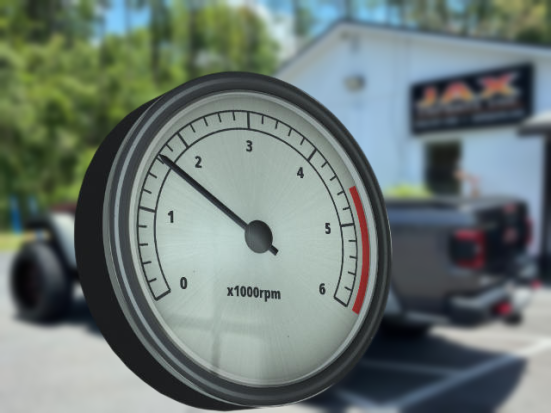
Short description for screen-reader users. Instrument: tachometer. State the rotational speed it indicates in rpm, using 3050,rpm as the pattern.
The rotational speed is 1600,rpm
